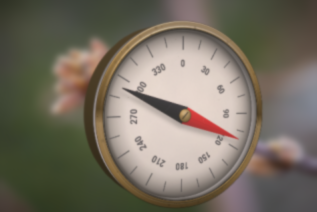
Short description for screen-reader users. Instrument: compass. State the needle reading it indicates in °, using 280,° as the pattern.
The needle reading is 112.5,°
